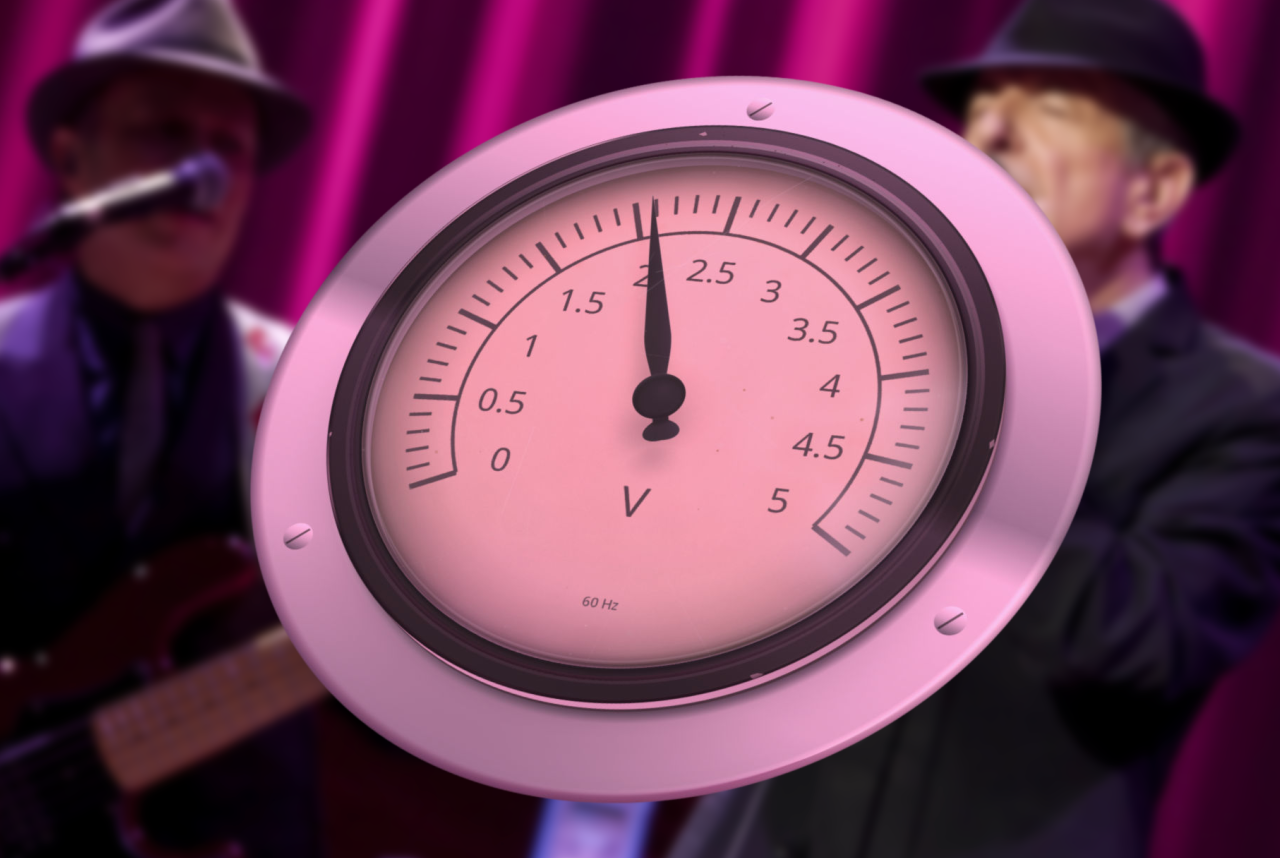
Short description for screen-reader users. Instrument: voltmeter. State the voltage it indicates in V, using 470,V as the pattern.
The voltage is 2.1,V
